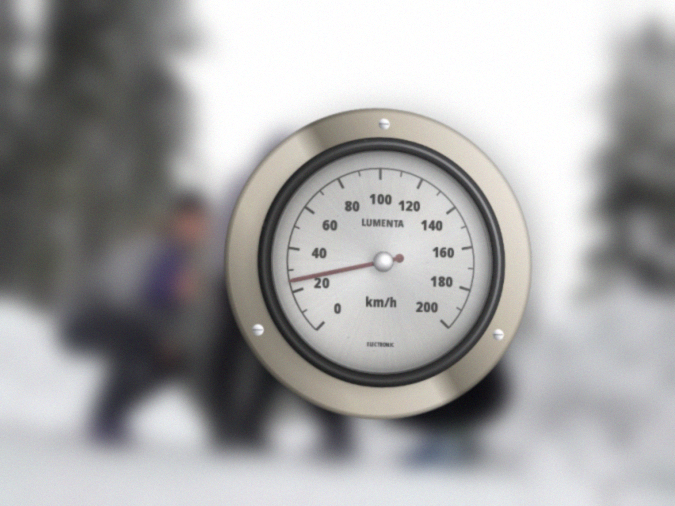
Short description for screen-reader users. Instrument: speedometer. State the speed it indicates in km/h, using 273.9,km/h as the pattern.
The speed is 25,km/h
